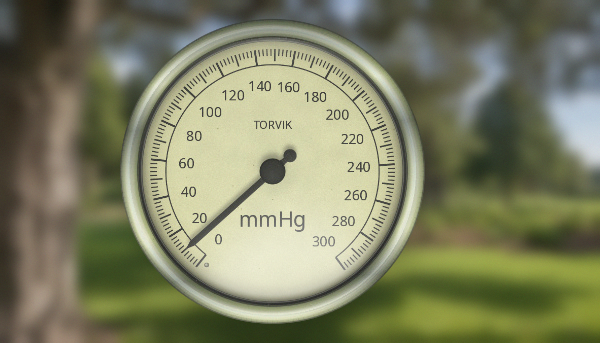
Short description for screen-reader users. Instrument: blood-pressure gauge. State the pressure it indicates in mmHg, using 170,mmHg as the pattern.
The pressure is 10,mmHg
